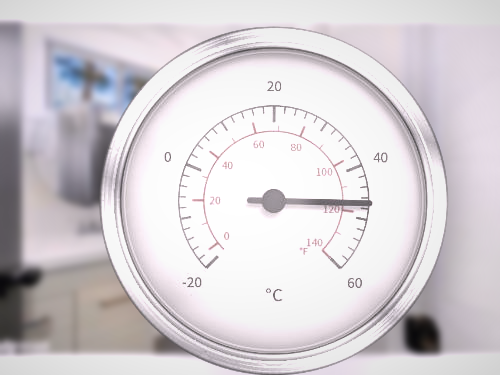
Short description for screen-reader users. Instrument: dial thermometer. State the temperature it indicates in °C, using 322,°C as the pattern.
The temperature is 47,°C
